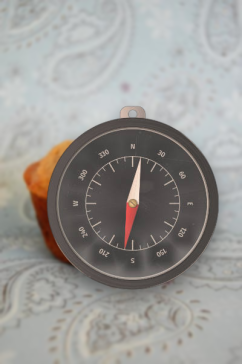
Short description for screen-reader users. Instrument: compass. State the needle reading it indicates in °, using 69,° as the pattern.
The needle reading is 190,°
